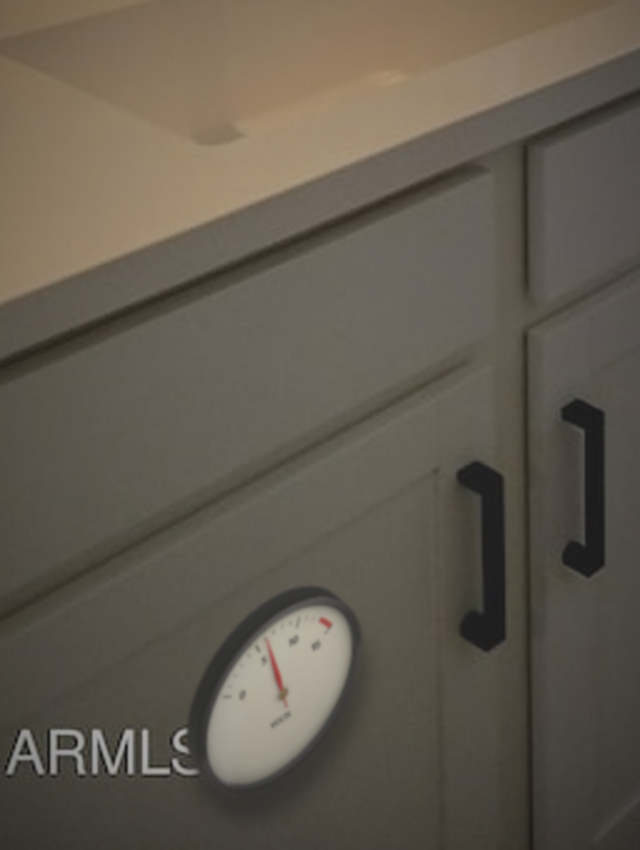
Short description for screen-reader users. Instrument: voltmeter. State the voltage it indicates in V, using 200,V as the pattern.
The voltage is 6,V
